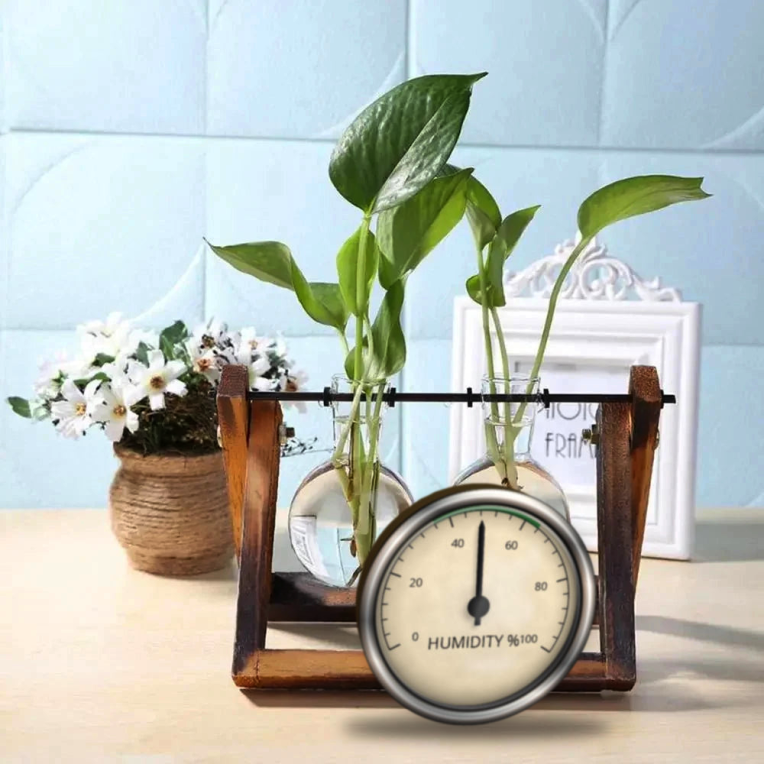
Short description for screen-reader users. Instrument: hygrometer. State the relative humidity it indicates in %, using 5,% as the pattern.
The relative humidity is 48,%
